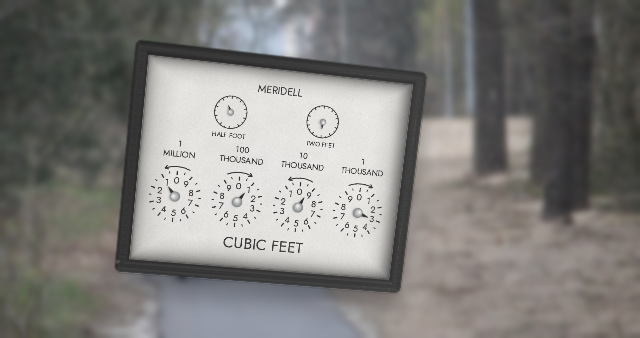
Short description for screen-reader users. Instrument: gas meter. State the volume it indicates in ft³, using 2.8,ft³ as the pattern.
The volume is 109300,ft³
